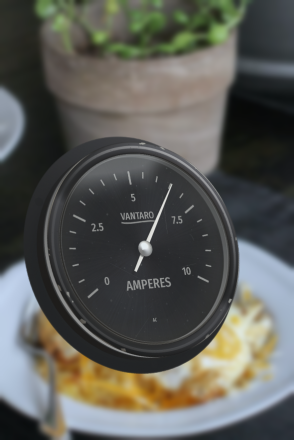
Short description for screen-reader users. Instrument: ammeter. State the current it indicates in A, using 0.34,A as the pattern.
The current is 6.5,A
